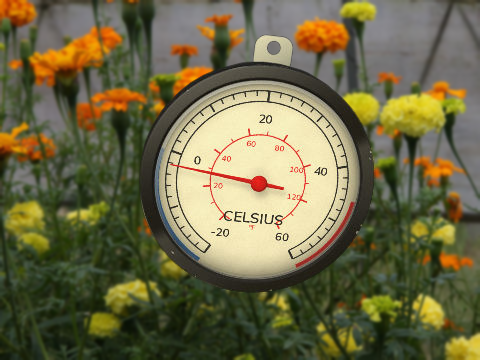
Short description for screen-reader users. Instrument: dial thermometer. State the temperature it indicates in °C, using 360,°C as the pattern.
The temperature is -2,°C
